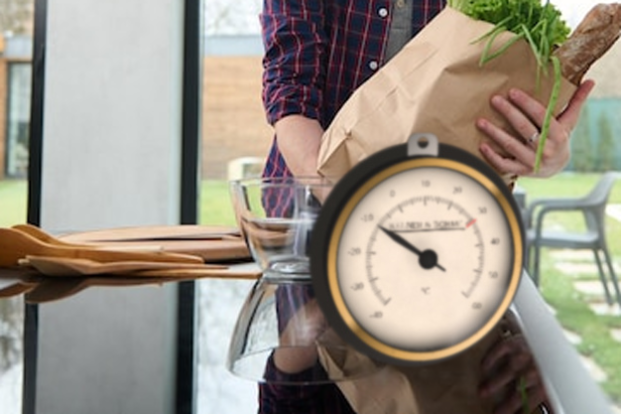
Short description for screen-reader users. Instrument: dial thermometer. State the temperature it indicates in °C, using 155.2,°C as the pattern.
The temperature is -10,°C
